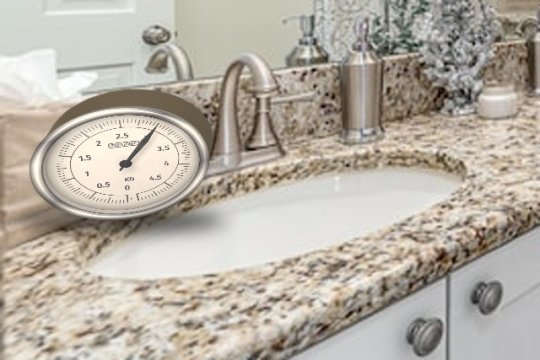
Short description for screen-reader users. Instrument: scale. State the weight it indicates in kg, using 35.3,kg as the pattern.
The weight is 3,kg
